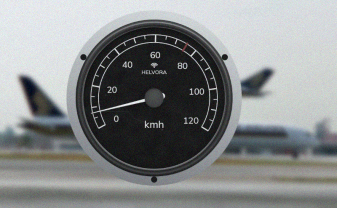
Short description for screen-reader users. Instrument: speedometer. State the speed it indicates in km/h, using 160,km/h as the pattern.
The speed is 7.5,km/h
